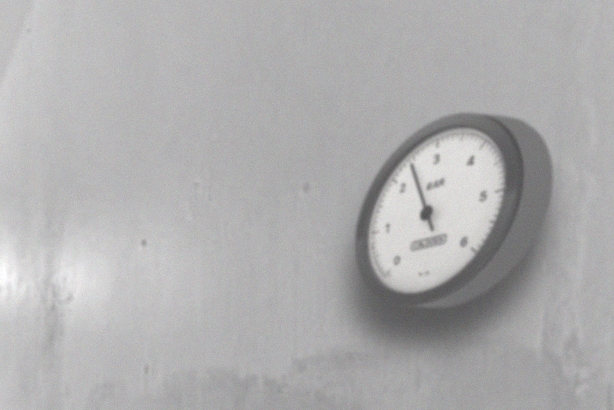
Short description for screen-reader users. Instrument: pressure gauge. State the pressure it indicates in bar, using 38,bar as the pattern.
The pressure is 2.5,bar
